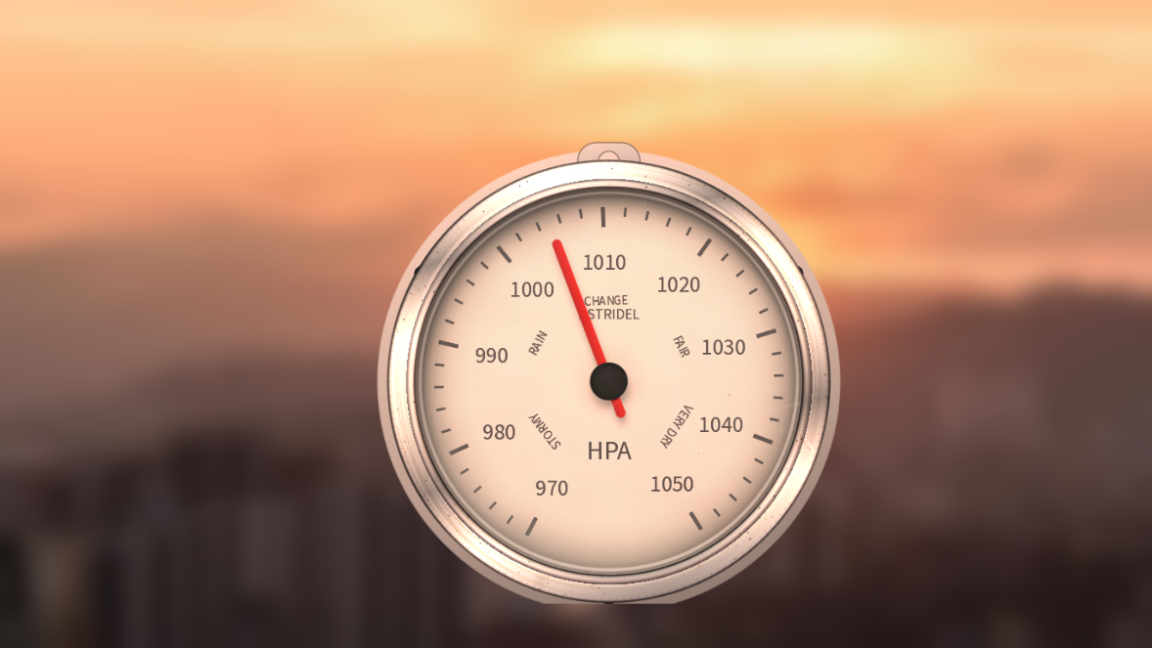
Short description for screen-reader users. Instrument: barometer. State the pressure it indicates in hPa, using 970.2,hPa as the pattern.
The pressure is 1005,hPa
